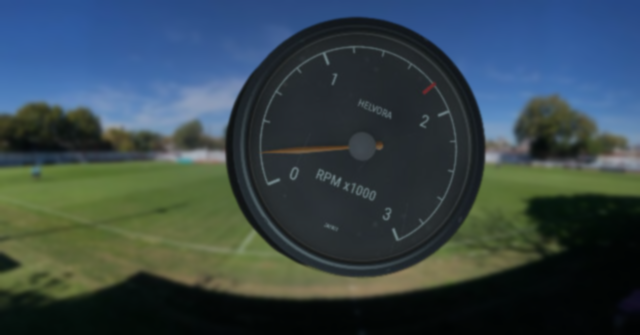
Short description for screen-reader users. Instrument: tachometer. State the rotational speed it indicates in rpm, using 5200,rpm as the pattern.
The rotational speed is 200,rpm
